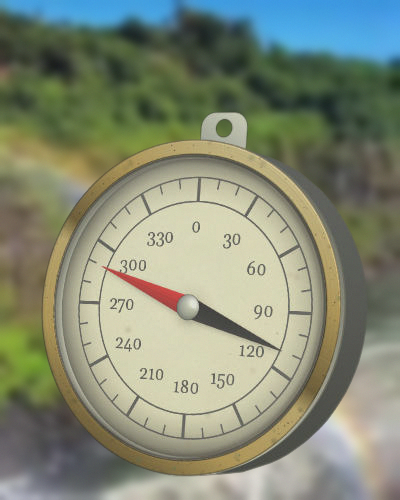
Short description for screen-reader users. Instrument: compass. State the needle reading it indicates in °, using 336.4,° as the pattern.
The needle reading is 290,°
